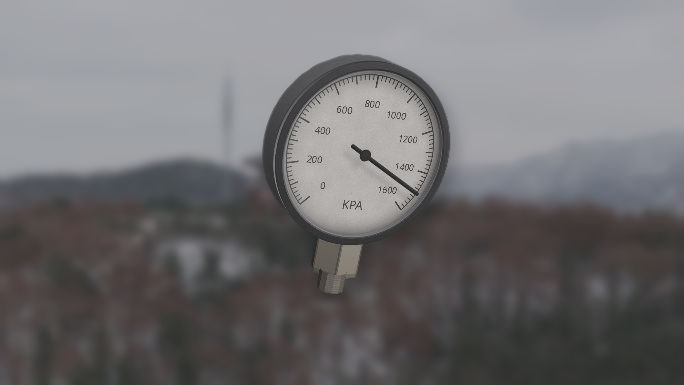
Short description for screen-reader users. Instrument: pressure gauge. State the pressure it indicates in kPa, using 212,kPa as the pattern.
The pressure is 1500,kPa
